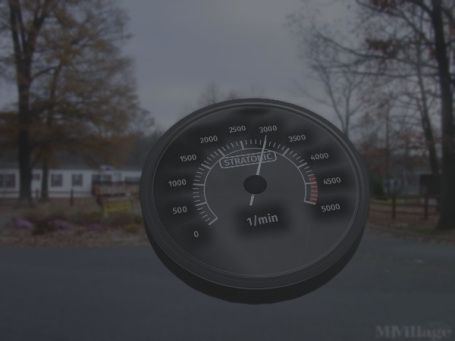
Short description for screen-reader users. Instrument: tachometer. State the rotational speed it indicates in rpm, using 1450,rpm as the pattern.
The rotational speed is 3000,rpm
